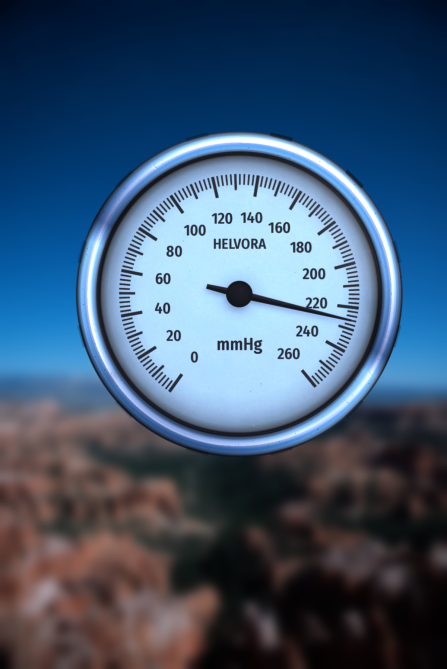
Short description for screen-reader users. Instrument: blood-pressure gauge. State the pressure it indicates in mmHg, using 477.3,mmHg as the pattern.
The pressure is 226,mmHg
